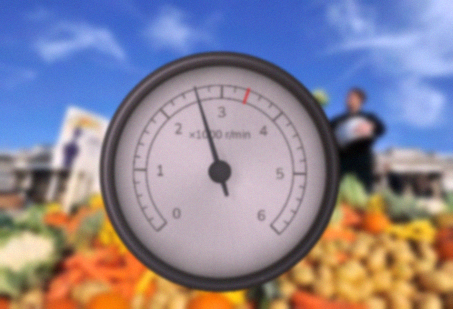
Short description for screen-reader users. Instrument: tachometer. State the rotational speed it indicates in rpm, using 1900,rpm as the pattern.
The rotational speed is 2600,rpm
